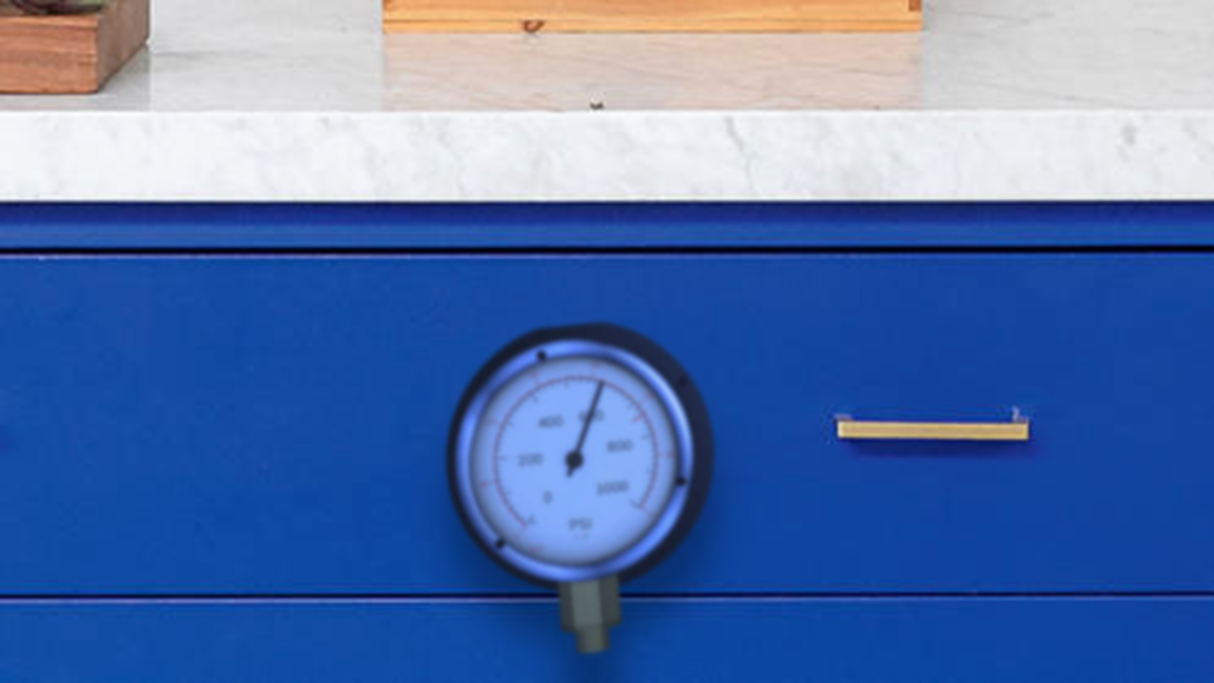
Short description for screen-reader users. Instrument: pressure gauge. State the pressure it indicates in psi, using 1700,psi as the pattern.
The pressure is 600,psi
